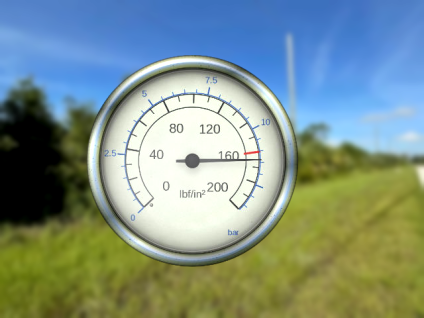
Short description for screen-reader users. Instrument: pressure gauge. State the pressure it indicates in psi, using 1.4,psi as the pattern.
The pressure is 165,psi
